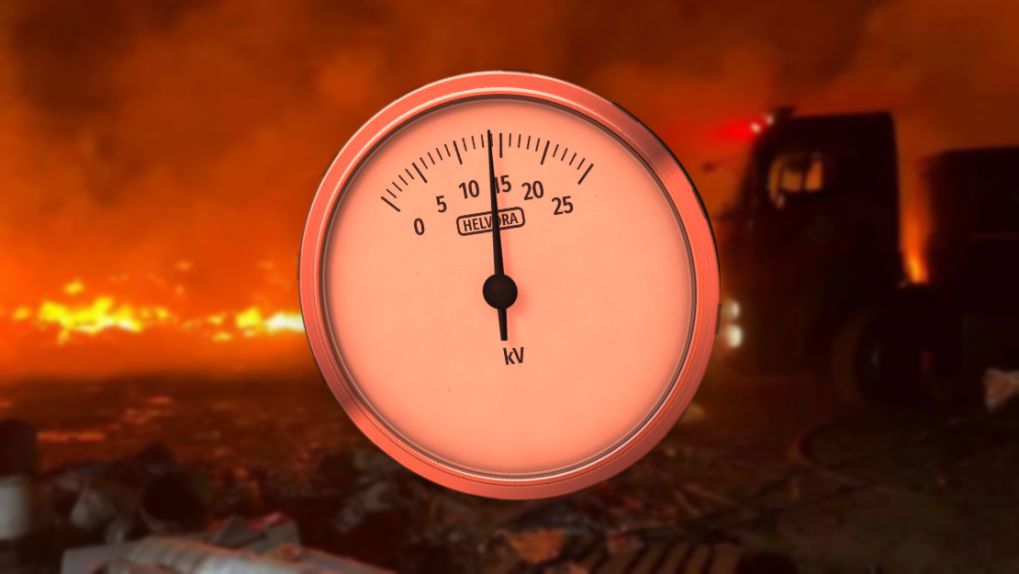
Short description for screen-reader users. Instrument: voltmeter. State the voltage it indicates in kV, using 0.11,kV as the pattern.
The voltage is 14,kV
